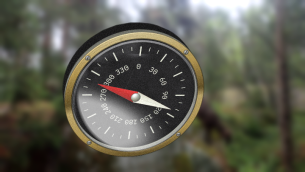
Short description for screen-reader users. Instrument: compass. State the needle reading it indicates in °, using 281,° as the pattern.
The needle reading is 290,°
